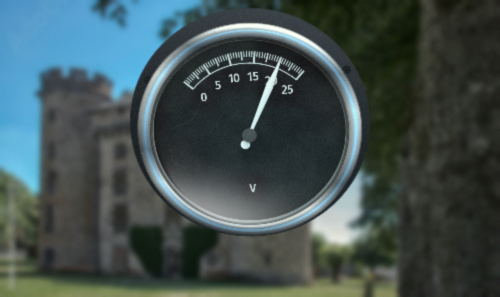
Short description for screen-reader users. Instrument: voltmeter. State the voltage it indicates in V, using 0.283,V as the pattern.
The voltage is 20,V
